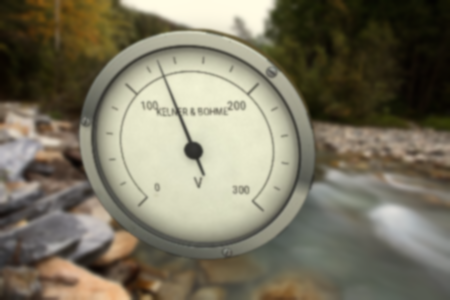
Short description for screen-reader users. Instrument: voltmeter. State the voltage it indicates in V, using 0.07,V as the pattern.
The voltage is 130,V
